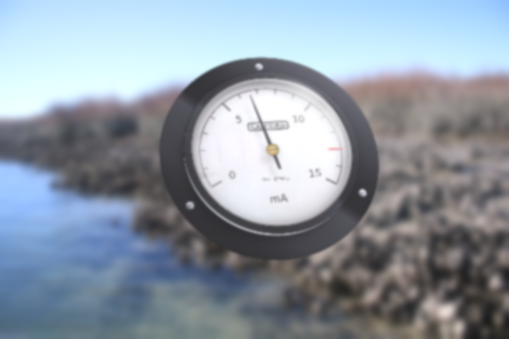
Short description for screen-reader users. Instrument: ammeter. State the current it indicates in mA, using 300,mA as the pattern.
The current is 6.5,mA
